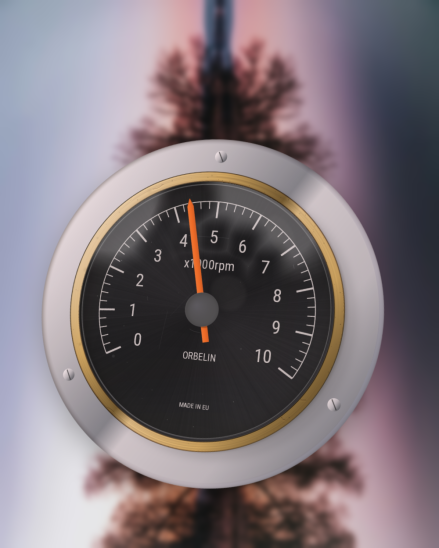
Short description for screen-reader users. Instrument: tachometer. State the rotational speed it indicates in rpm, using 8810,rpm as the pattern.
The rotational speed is 4400,rpm
